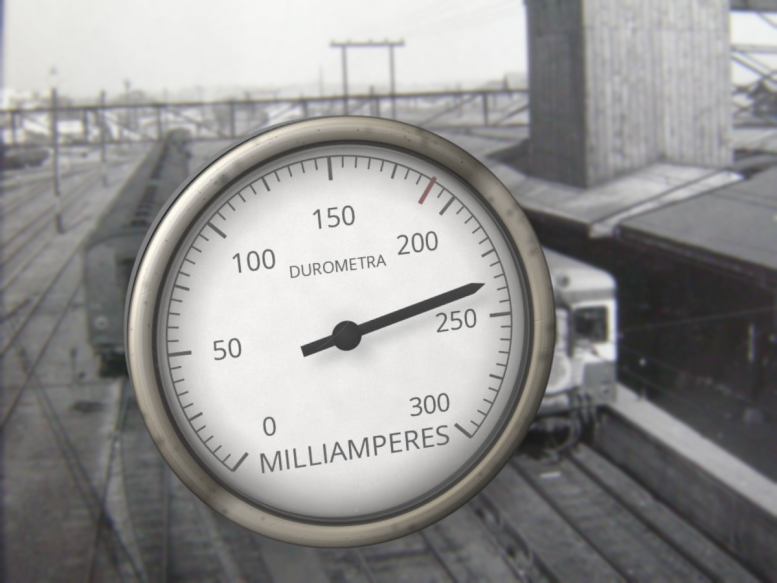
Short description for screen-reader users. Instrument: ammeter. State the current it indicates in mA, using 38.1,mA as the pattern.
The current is 235,mA
